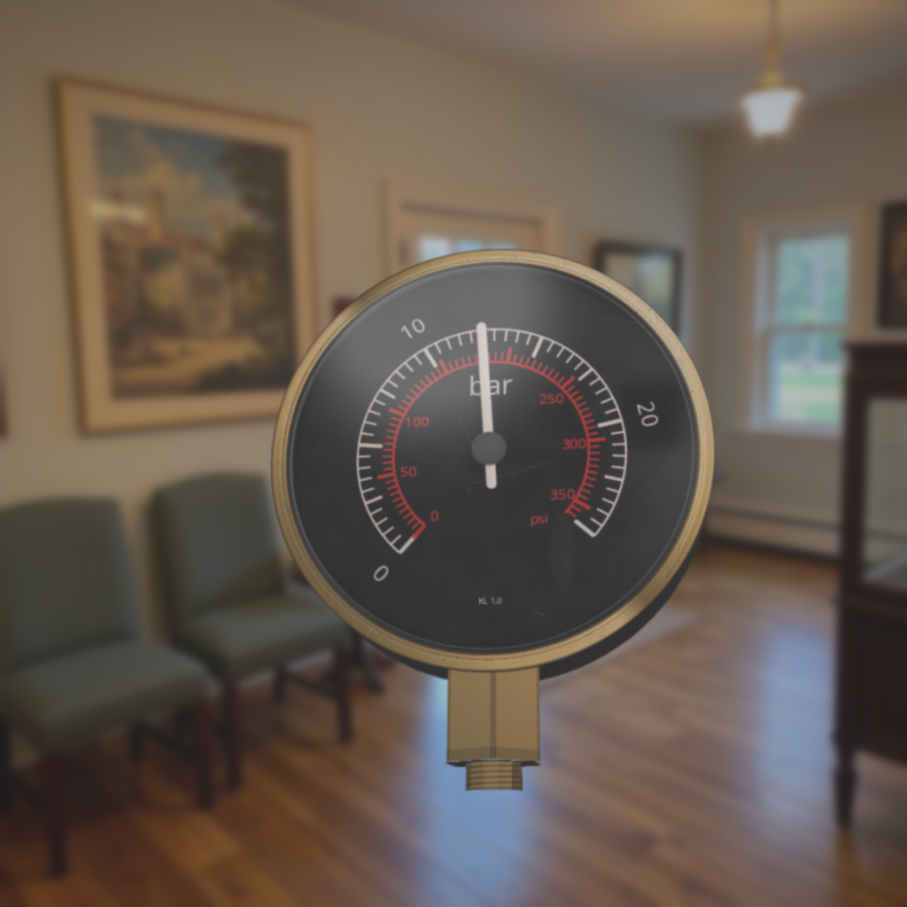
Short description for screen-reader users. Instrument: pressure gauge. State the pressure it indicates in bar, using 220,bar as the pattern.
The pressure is 12.5,bar
